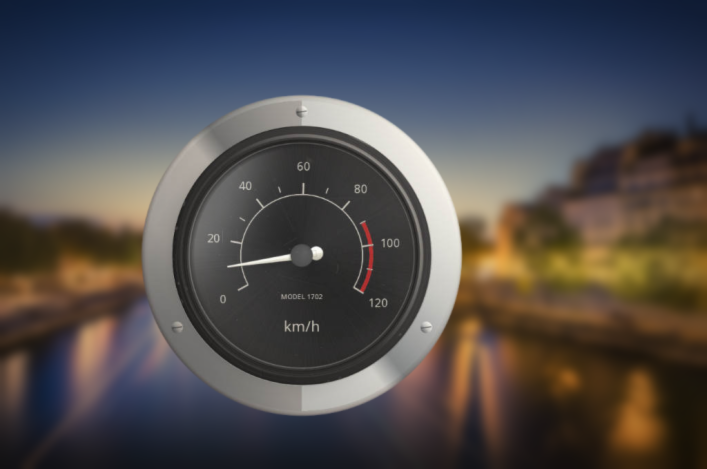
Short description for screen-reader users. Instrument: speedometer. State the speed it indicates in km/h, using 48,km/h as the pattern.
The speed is 10,km/h
